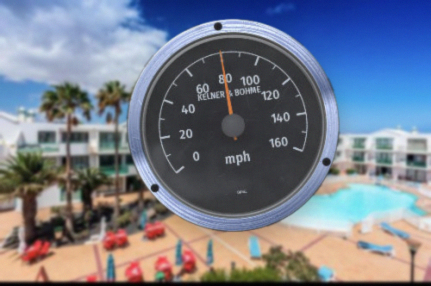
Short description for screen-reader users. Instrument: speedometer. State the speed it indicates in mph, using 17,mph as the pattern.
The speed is 80,mph
